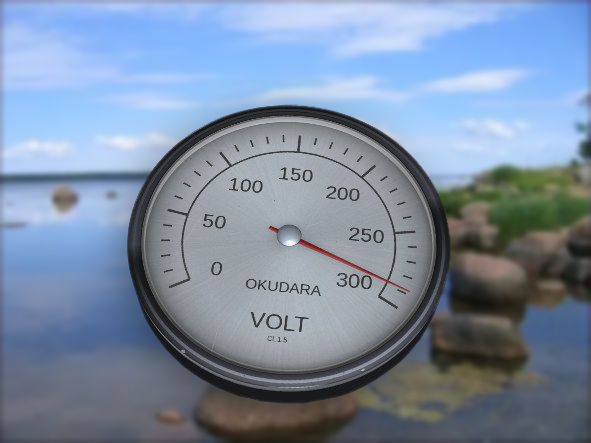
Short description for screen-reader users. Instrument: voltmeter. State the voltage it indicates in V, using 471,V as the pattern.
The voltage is 290,V
